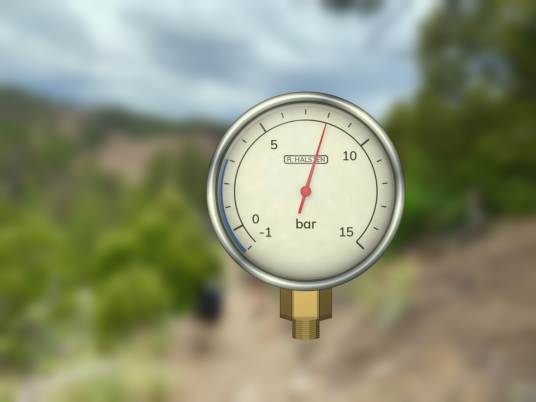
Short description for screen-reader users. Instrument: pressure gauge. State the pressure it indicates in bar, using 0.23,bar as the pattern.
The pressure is 8,bar
